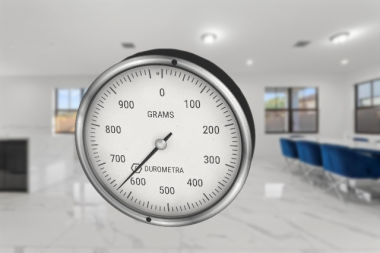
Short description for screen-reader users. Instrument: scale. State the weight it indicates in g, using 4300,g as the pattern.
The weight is 630,g
